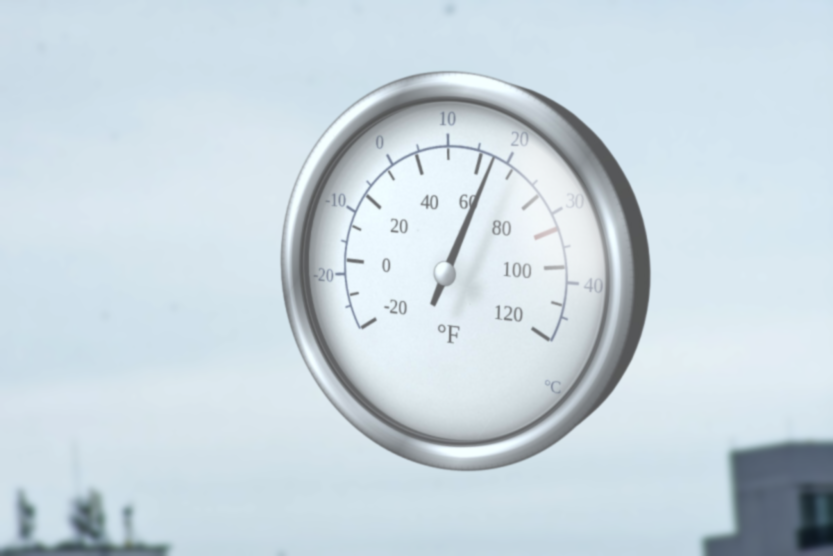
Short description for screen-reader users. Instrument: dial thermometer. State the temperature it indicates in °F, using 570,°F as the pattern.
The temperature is 65,°F
